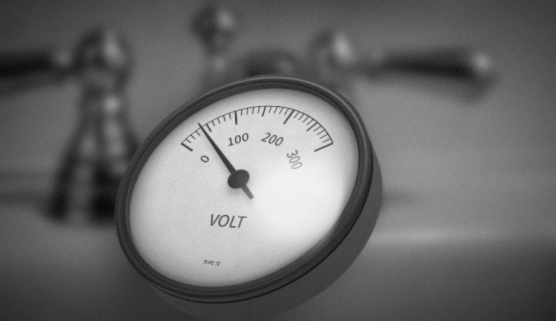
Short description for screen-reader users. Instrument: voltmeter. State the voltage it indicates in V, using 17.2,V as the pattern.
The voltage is 40,V
